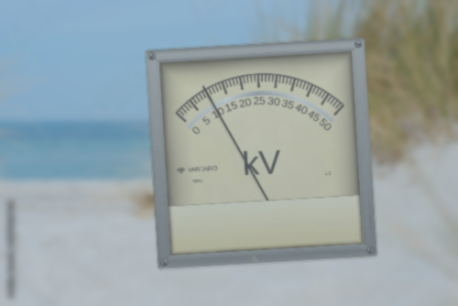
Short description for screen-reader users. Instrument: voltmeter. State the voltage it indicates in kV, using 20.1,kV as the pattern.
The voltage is 10,kV
